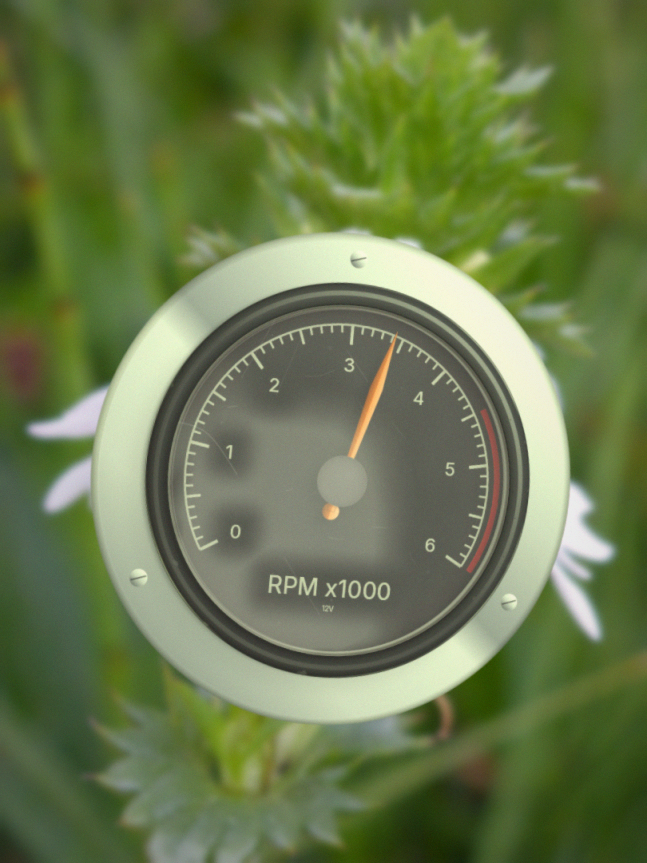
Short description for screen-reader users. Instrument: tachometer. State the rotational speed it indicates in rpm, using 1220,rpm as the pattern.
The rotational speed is 3400,rpm
